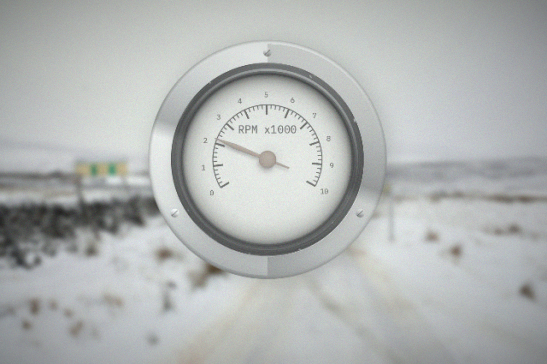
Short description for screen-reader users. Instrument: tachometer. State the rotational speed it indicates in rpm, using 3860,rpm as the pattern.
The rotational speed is 2200,rpm
